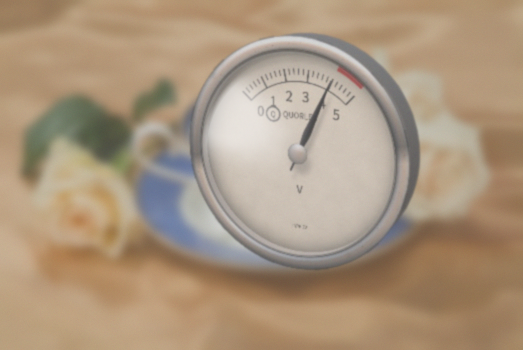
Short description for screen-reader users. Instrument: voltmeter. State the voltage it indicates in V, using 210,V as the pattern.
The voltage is 4,V
